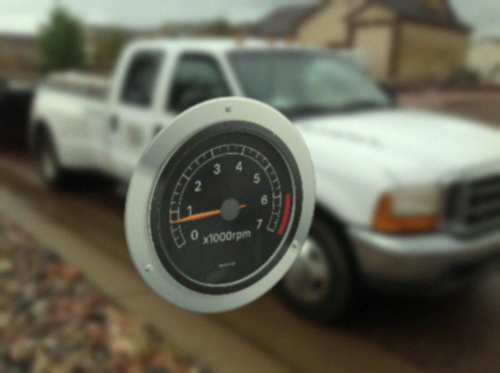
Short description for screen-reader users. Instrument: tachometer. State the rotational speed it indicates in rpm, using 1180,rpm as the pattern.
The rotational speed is 750,rpm
